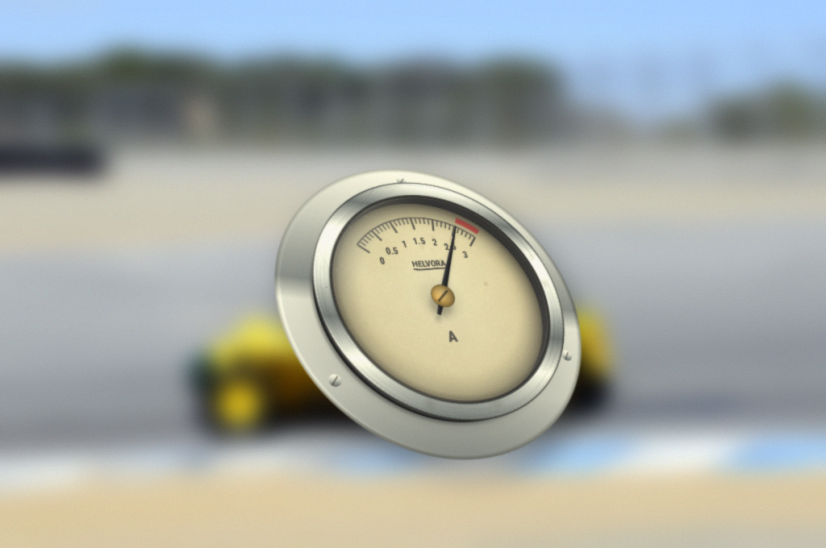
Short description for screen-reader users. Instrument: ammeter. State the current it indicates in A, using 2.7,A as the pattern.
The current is 2.5,A
